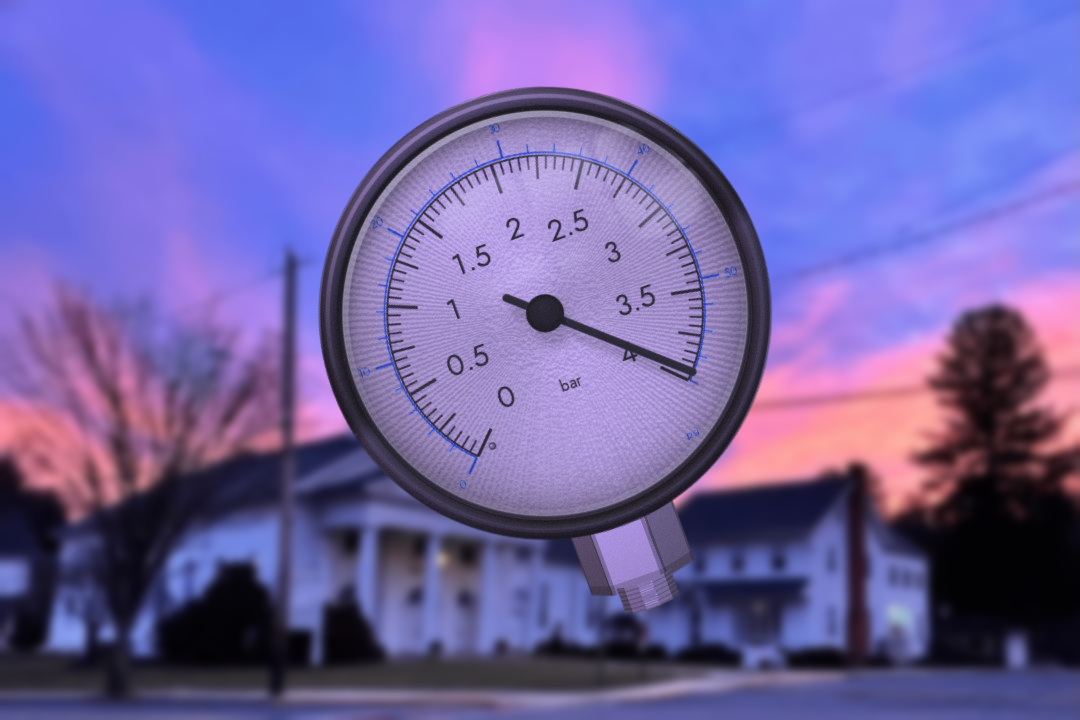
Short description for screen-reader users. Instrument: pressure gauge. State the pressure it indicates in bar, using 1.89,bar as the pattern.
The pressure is 3.95,bar
